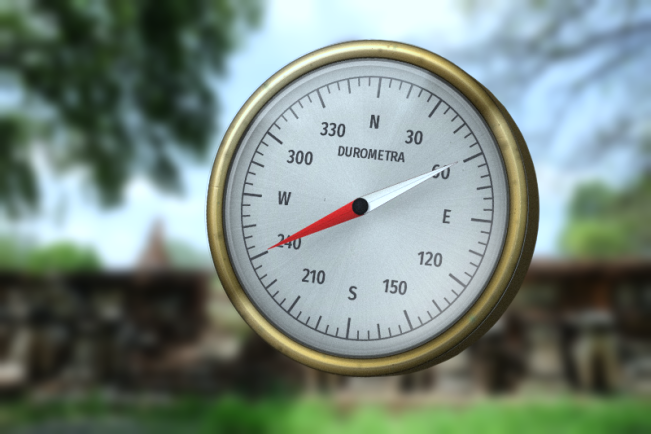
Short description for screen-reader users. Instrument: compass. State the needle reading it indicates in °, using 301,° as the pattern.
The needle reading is 240,°
